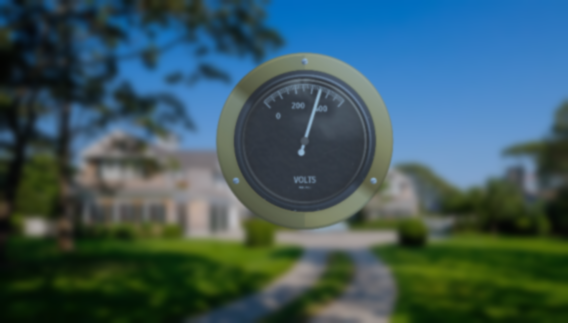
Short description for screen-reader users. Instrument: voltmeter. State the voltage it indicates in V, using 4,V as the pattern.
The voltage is 350,V
